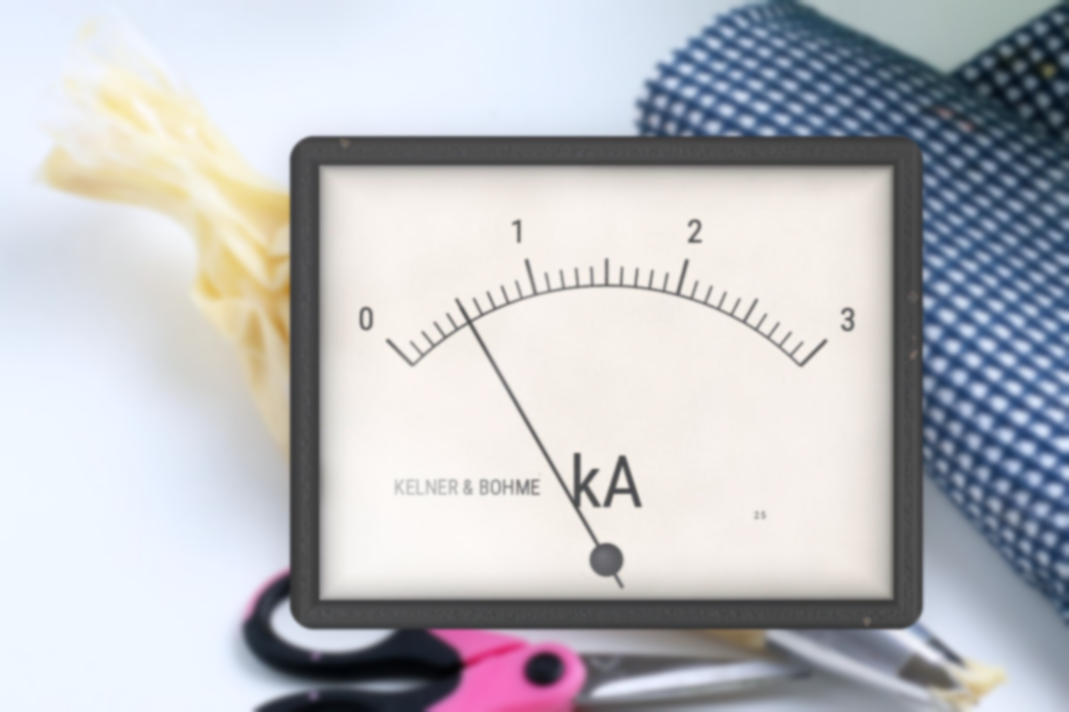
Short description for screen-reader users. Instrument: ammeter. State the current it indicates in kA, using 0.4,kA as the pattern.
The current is 0.5,kA
